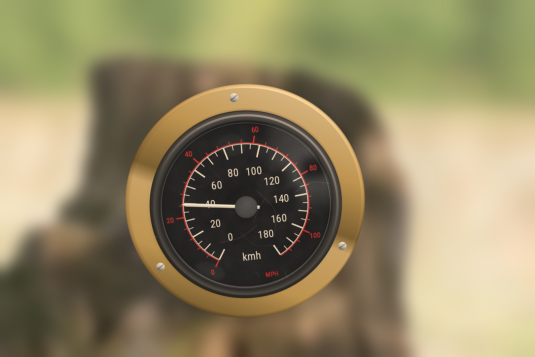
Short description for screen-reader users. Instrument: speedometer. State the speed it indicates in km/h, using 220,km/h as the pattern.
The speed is 40,km/h
